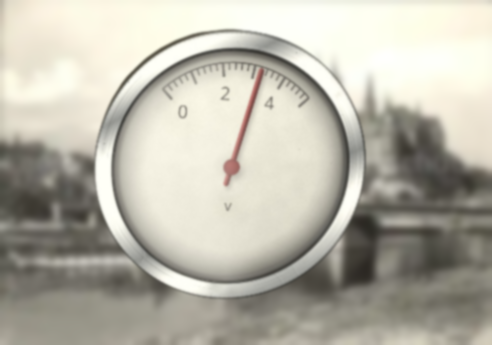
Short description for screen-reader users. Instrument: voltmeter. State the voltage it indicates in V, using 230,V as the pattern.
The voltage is 3.2,V
